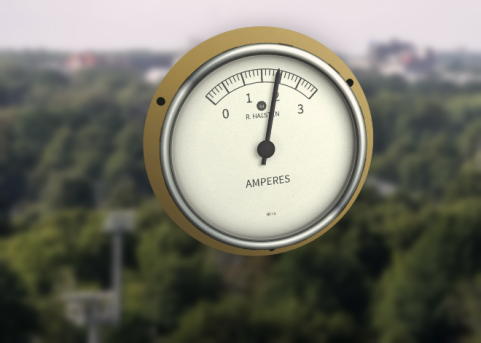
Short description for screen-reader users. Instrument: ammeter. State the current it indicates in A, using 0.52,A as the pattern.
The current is 1.9,A
